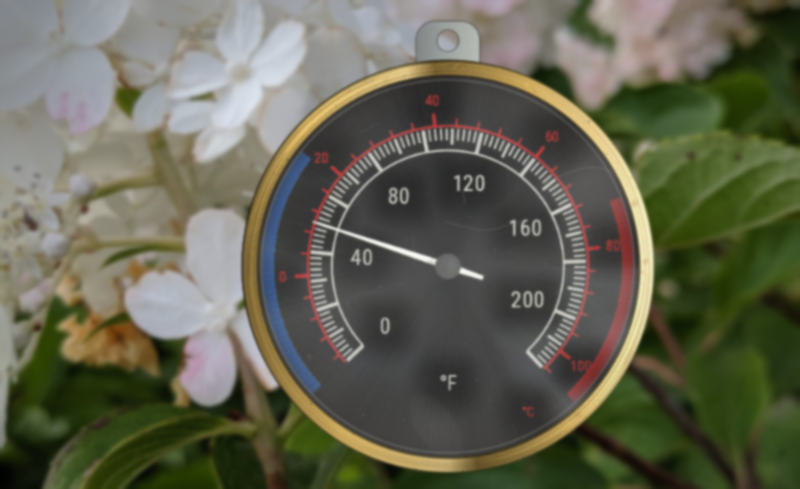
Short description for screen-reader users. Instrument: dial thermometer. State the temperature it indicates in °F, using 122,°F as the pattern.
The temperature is 50,°F
